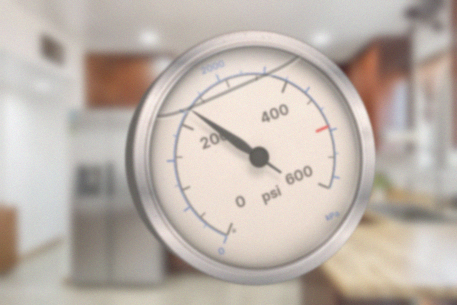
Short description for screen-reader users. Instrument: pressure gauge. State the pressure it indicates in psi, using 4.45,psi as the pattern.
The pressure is 225,psi
